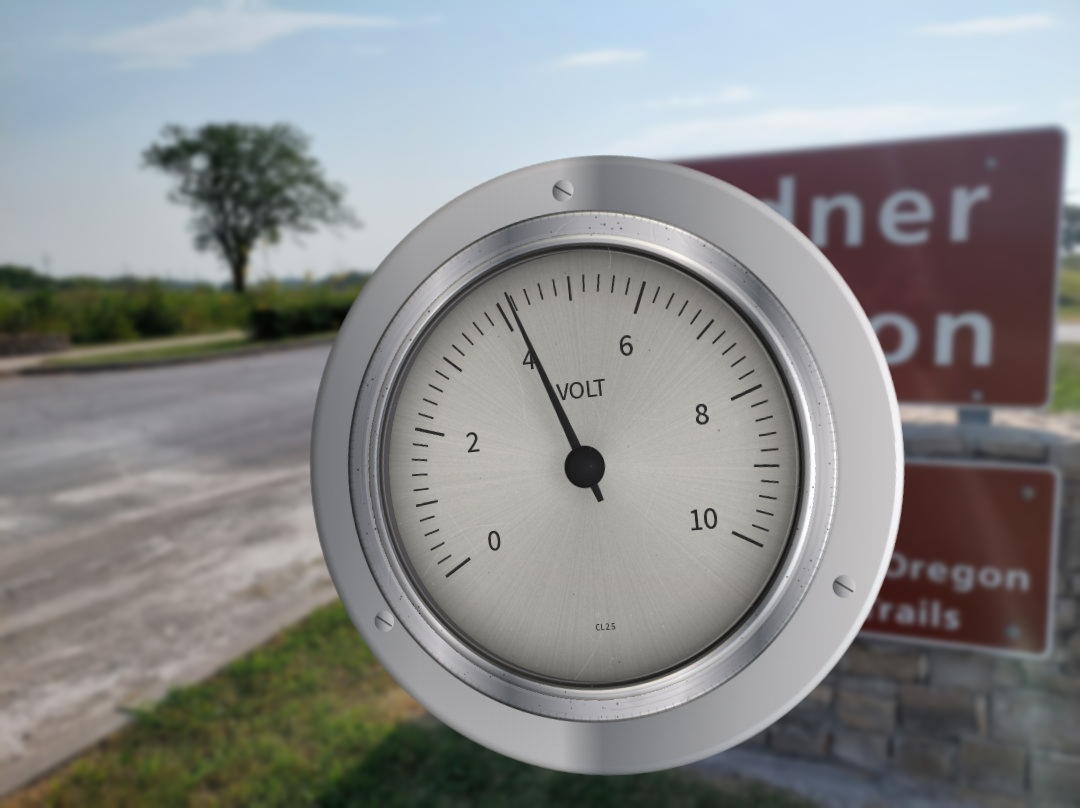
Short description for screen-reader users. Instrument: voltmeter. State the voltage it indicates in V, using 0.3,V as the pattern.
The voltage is 4.2,V
